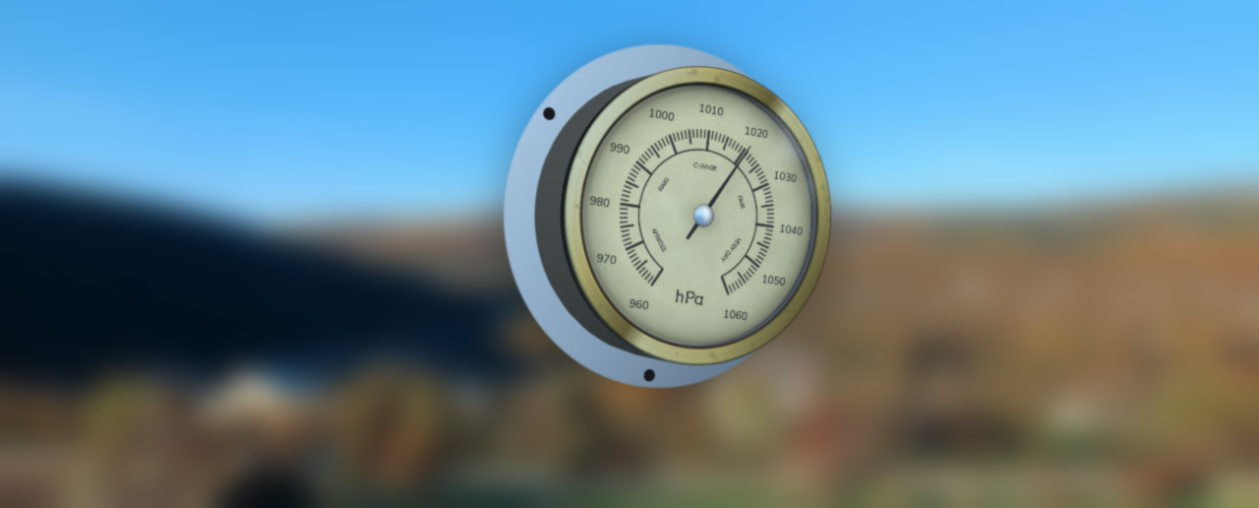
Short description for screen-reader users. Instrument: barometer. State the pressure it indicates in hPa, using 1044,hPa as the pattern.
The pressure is 1020,hPa
